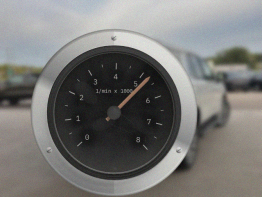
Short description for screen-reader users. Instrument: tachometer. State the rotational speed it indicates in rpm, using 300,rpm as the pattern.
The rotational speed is 5250,rpm
